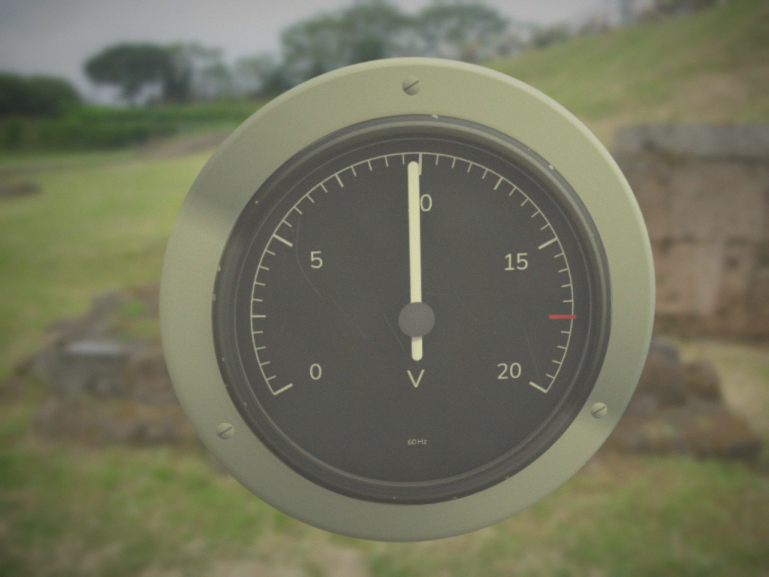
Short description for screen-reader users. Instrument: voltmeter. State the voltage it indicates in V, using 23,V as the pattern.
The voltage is 9.75,V
